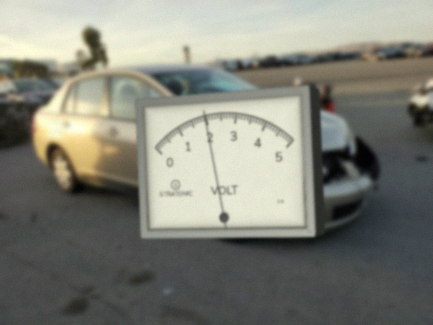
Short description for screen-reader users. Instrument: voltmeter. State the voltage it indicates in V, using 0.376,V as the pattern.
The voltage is 2,V
